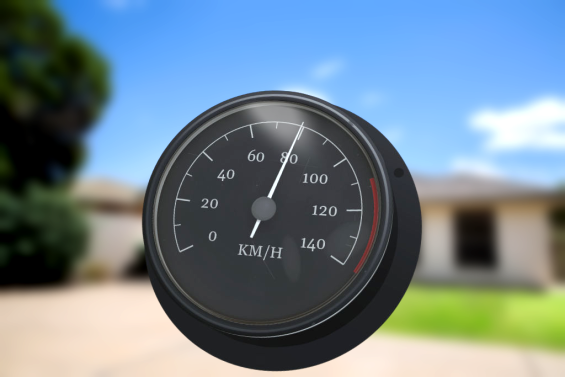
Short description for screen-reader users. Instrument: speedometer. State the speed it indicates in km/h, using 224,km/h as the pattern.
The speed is 80,km/h
